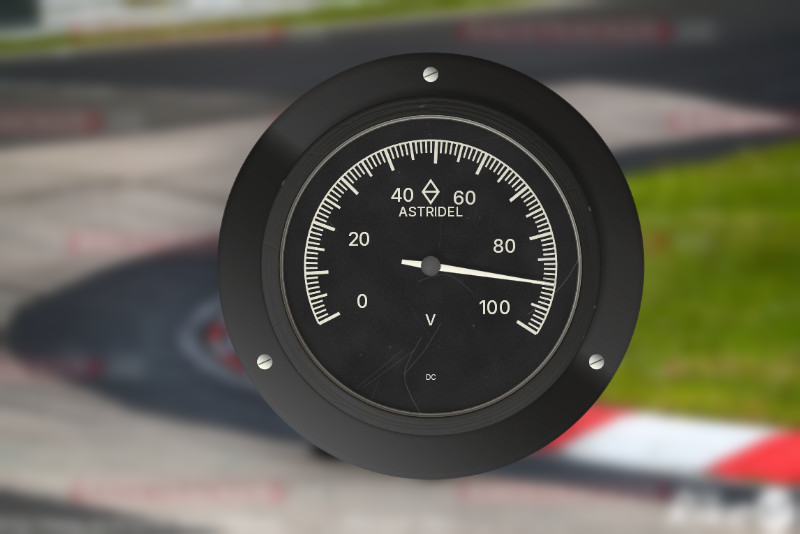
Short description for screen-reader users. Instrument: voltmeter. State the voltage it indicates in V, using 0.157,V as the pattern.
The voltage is 90,V
